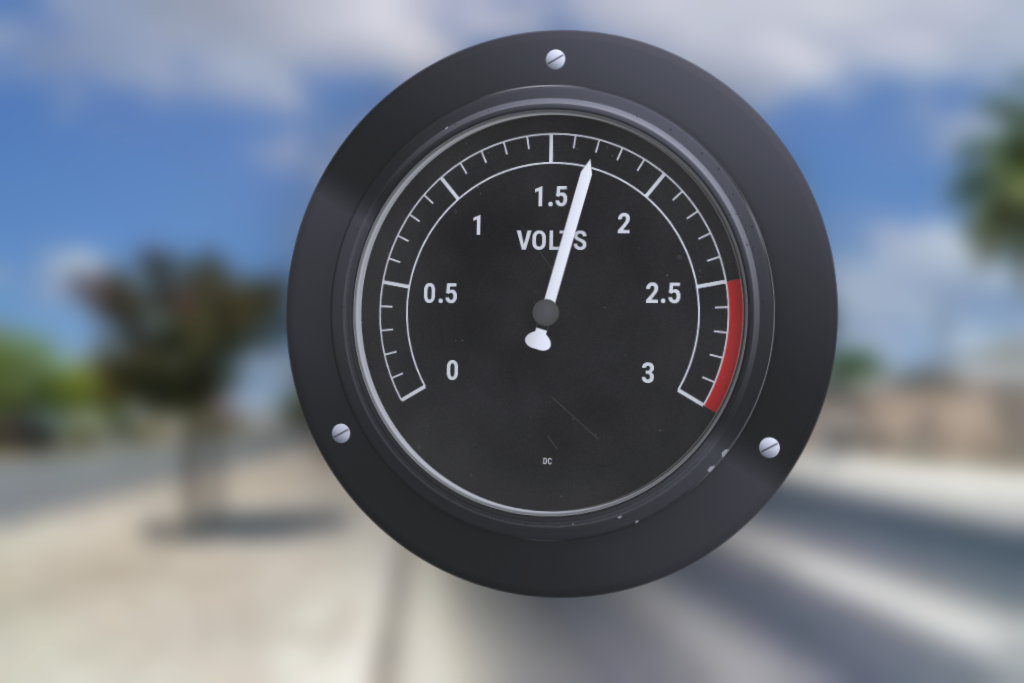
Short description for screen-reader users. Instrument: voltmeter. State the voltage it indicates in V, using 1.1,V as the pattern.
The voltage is 1.7,V
